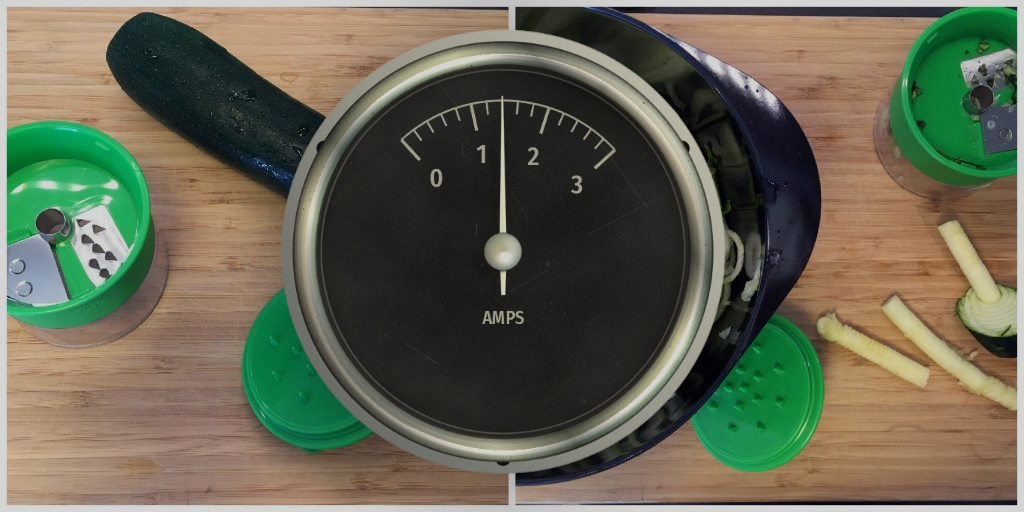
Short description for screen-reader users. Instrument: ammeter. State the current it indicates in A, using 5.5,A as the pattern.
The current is 1.4,A
